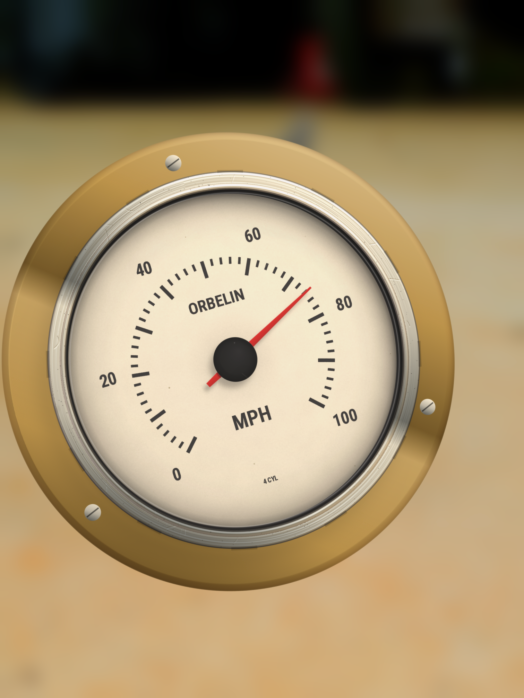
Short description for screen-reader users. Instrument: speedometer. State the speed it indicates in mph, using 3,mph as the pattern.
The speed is 74,mph
